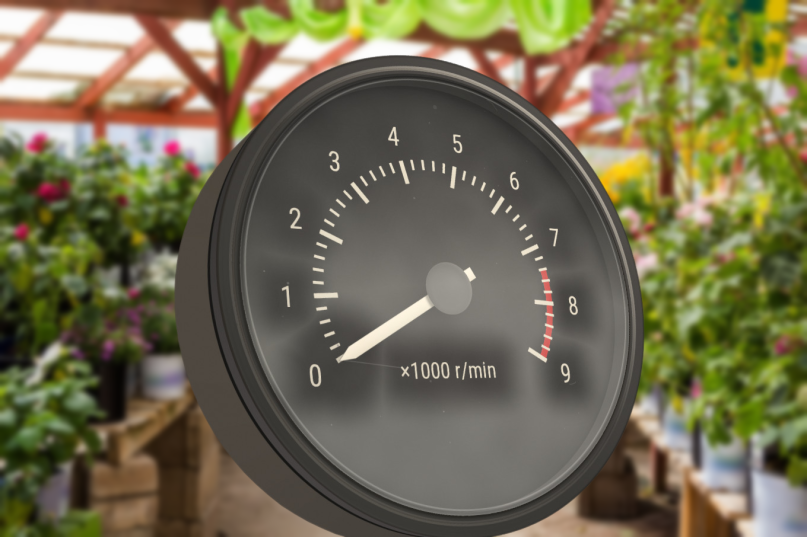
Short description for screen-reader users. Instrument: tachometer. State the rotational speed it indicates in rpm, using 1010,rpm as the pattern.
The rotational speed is 0,rpm
